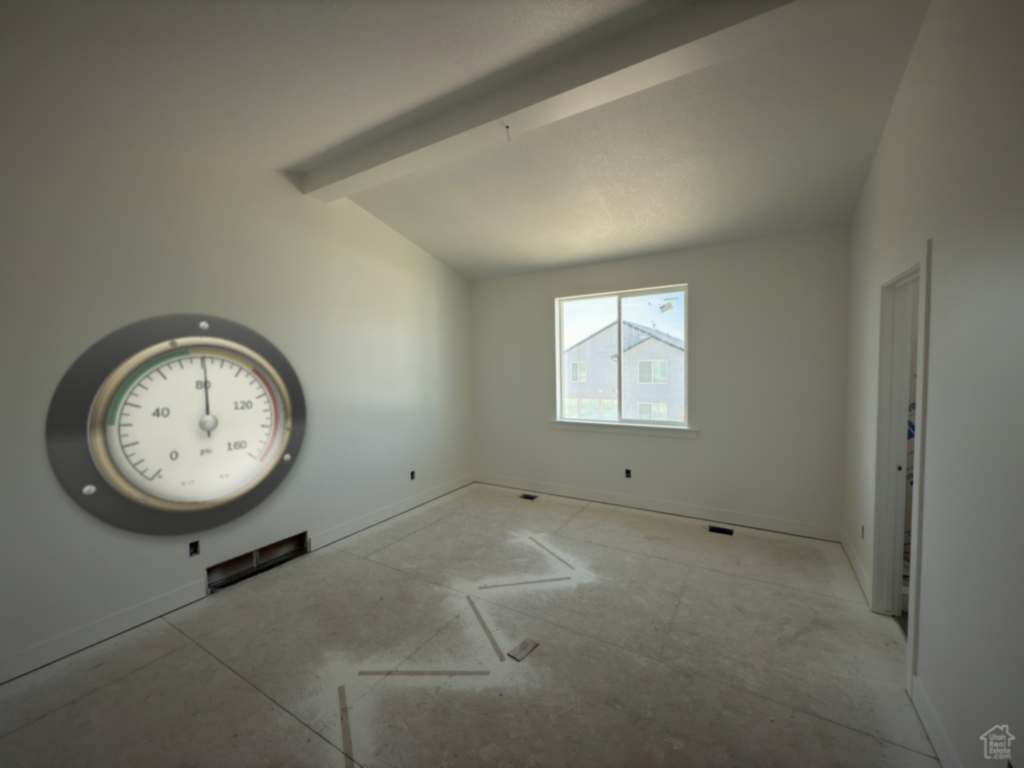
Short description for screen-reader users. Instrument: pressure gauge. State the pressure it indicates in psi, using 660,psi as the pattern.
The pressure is 80,psi
